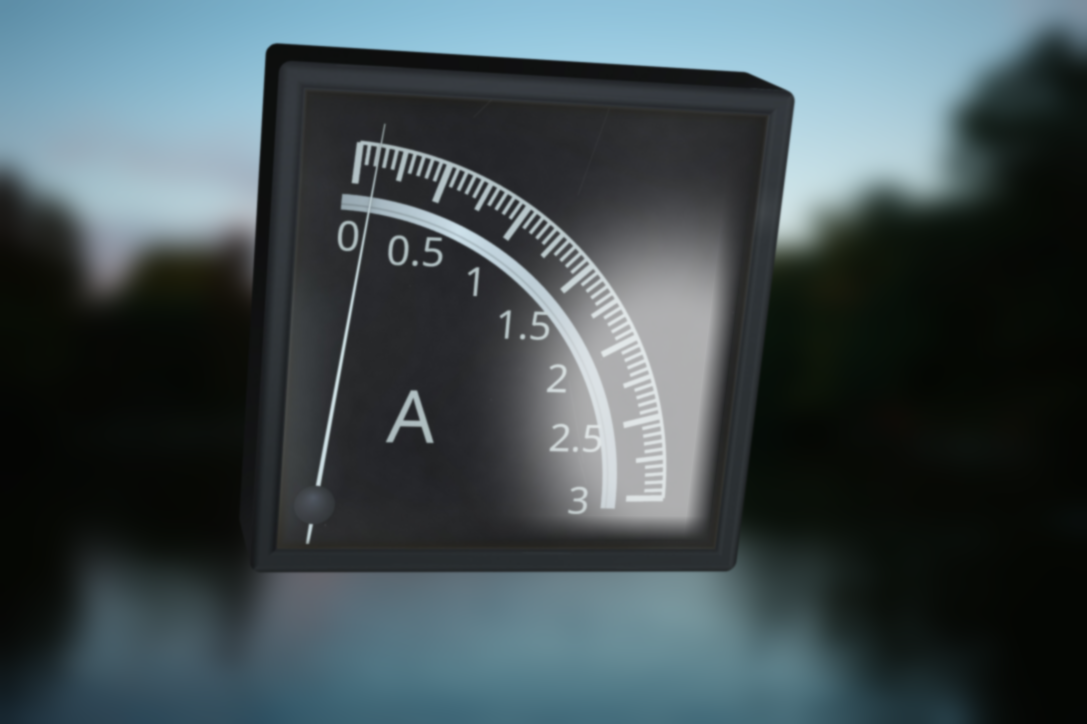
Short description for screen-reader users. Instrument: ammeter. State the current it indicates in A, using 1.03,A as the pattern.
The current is 0.1,A
